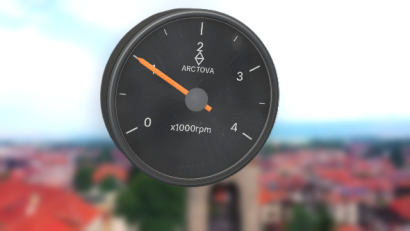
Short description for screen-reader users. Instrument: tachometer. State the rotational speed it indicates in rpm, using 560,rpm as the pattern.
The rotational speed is 1000,rpm
